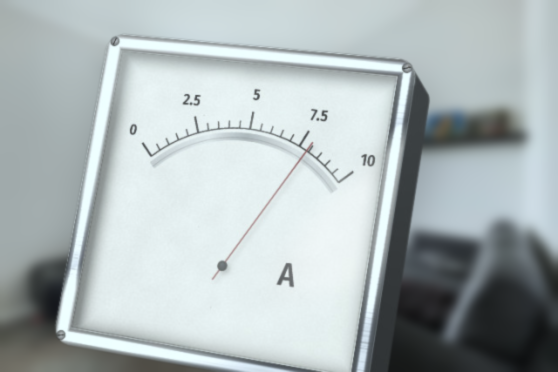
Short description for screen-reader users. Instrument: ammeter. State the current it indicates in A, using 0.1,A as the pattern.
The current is 8,A
